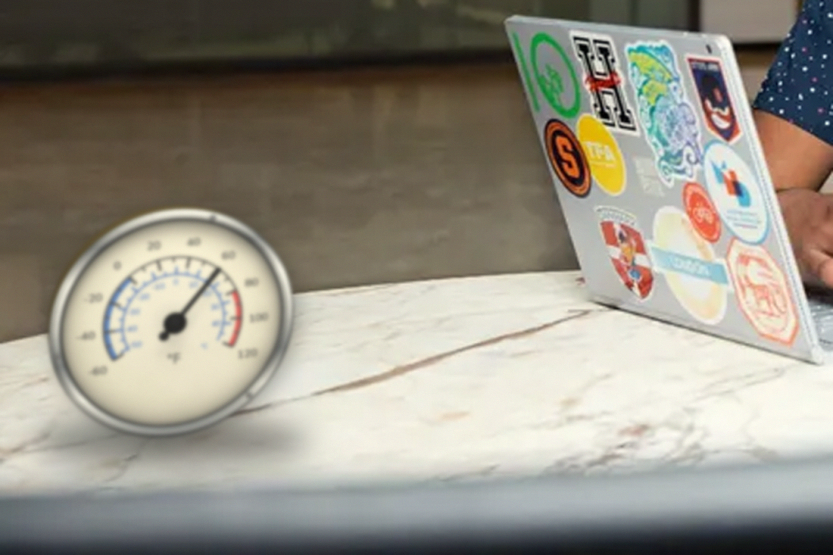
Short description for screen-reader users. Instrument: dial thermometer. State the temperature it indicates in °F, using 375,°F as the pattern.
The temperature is 60,°F
